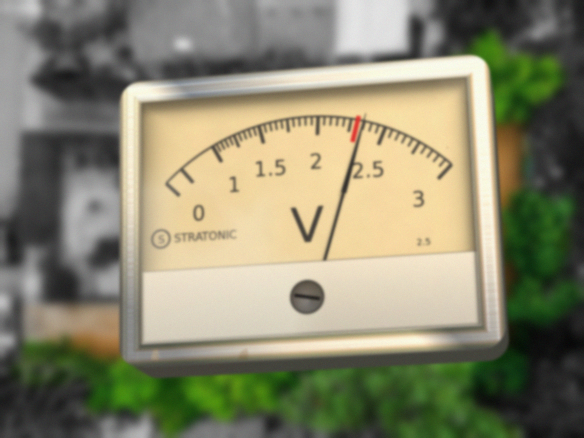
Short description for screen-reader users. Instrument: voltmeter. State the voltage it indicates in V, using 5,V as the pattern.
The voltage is 2.35,V
